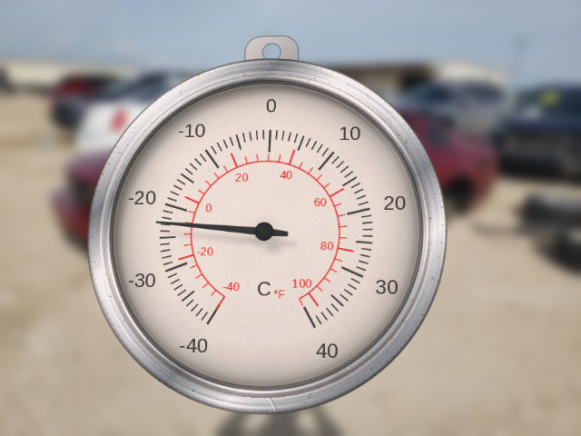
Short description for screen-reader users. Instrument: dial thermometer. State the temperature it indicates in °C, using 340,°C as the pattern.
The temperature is -23,°C
